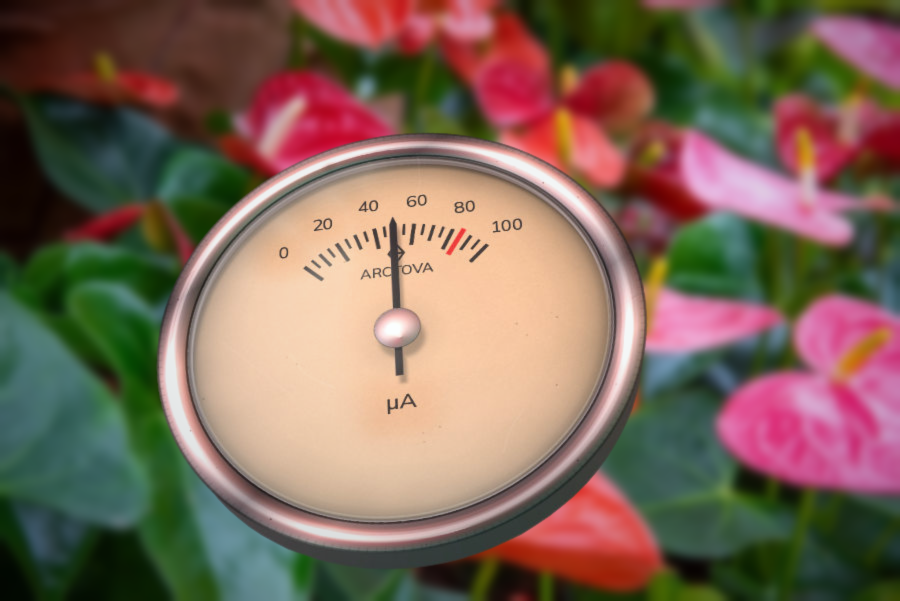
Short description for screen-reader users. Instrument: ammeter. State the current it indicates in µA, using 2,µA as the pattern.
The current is 50,µA
